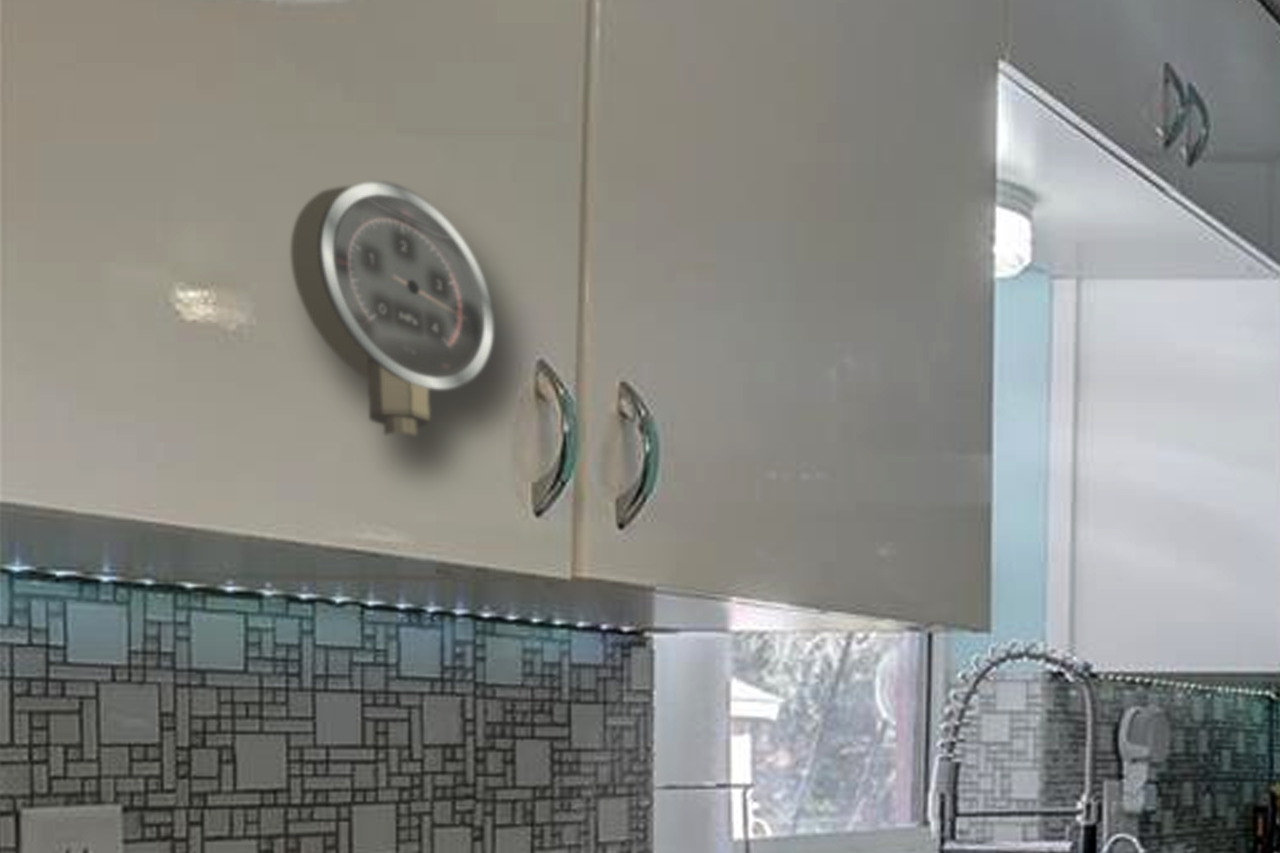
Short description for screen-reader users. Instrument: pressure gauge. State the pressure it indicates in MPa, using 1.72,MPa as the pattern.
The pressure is 3.5,MPa
